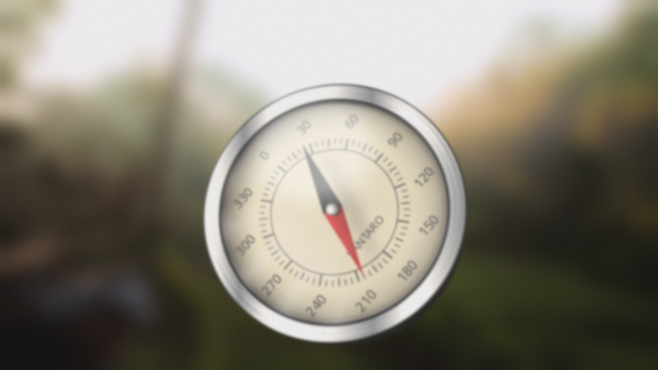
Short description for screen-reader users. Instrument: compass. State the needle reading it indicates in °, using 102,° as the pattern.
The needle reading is 205,°
